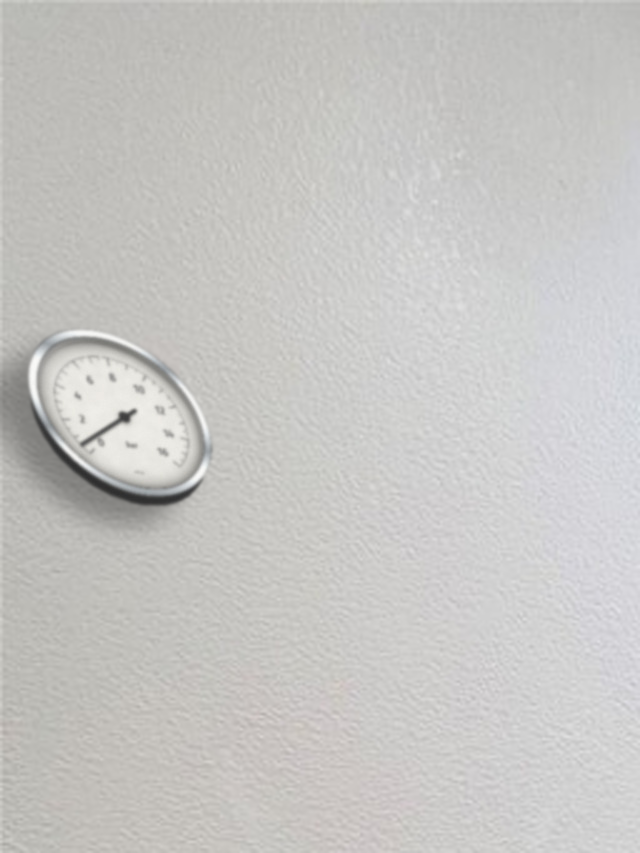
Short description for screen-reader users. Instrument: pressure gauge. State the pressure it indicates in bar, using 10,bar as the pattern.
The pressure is 0.5,bar
